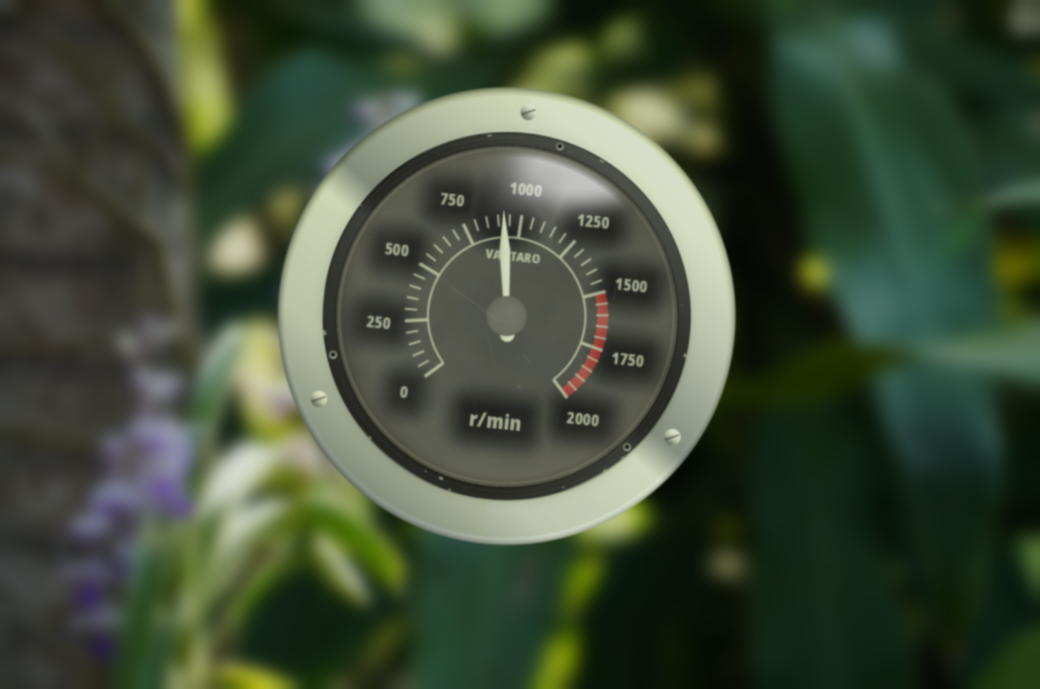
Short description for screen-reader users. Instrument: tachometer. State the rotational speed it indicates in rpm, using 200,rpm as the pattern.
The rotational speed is 925,rpm
